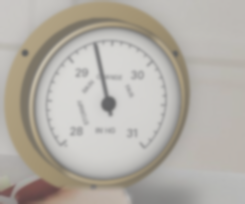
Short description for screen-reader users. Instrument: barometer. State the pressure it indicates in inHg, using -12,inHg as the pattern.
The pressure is 29.3,inHg
